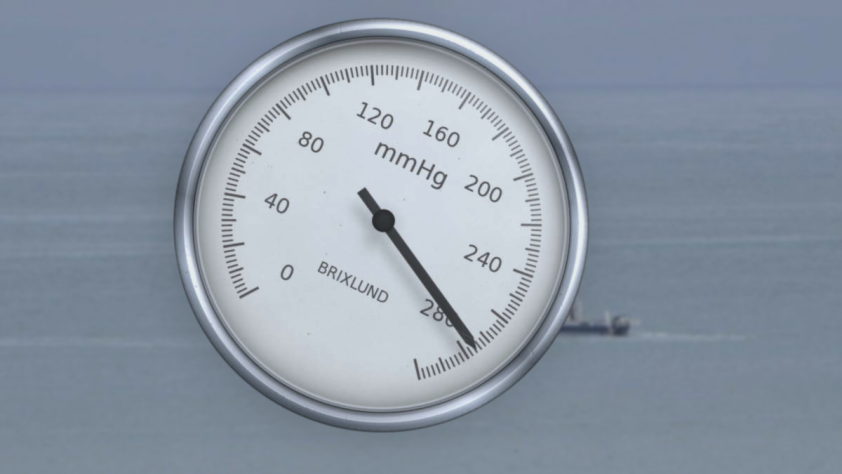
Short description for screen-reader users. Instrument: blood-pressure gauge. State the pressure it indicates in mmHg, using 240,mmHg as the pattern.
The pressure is 276,mmHg
